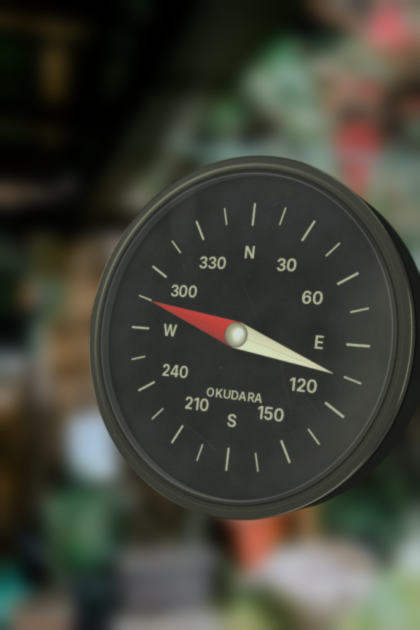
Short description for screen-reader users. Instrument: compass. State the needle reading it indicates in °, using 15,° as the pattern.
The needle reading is 285,°
